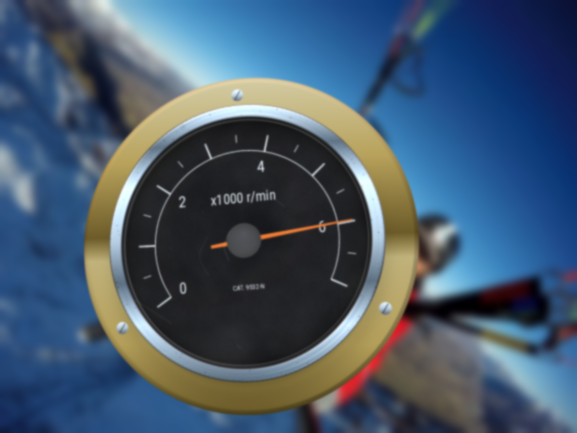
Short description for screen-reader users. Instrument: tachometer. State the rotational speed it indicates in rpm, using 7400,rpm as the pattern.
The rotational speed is 6000,rpm
